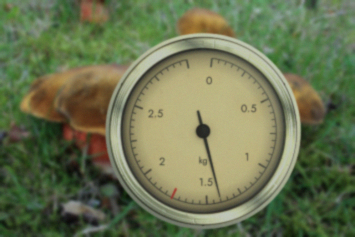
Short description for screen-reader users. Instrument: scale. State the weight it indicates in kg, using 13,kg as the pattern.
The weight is 1.4,kg
